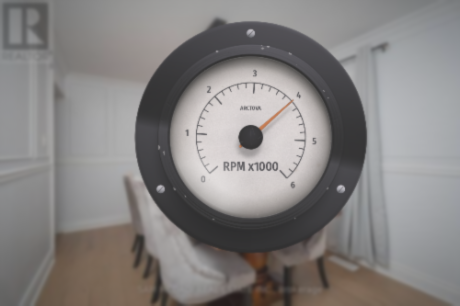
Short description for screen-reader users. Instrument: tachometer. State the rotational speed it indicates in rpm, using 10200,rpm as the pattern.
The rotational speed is 4000,rpm
